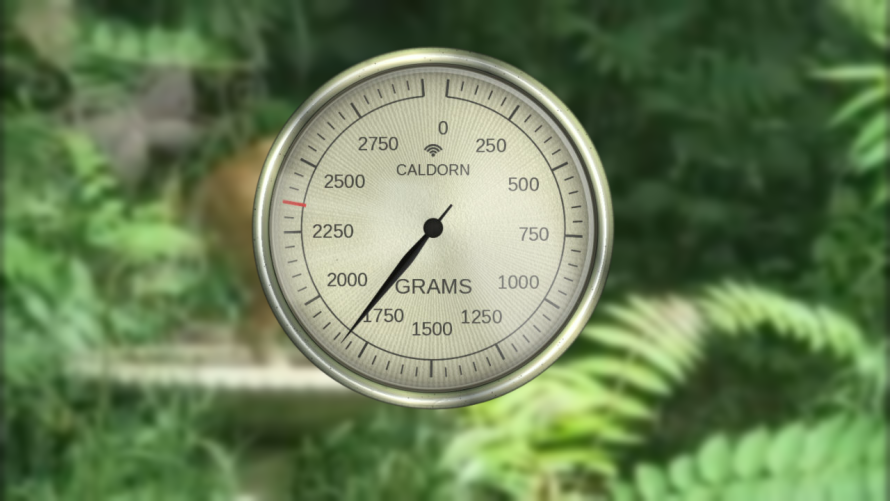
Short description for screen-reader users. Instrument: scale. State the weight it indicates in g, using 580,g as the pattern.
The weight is 1825,g
